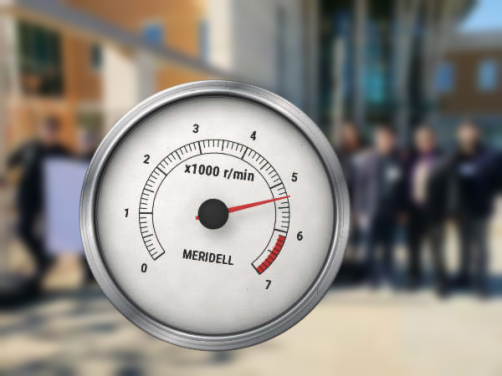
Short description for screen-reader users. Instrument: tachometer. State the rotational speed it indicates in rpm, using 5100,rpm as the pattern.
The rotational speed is 5300,rpm
